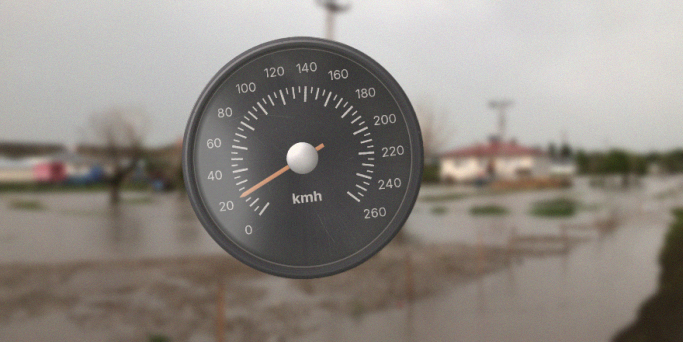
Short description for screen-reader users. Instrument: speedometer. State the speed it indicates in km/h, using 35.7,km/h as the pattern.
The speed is 20,km/h
